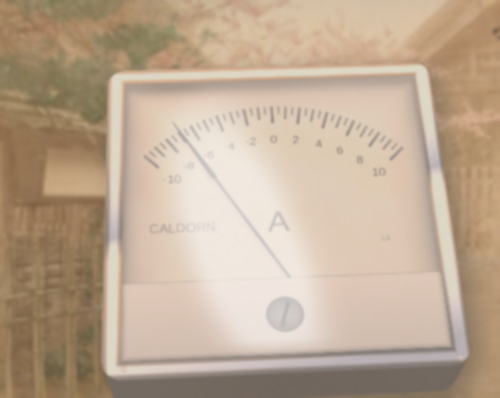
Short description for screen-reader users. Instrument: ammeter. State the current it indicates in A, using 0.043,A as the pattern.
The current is -7,A
